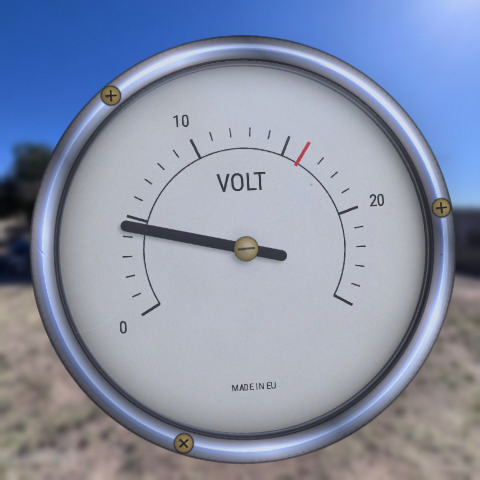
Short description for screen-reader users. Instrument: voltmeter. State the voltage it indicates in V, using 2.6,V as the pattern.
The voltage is 4.5,V
